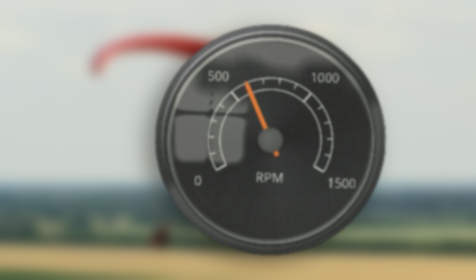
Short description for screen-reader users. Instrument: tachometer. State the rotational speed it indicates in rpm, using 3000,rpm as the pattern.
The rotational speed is 600,rpm
